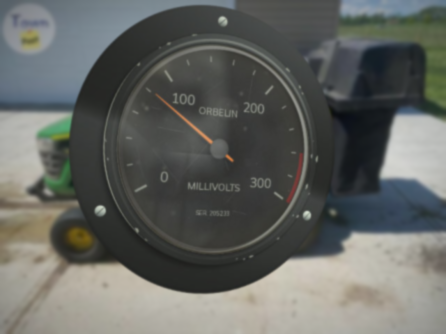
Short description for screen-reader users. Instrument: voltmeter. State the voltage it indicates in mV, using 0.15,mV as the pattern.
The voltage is 80,mV
